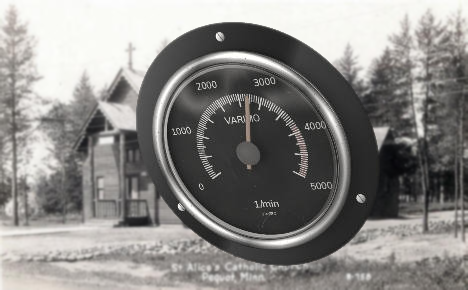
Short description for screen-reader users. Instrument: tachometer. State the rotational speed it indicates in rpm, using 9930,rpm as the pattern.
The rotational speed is 2750,rpm
